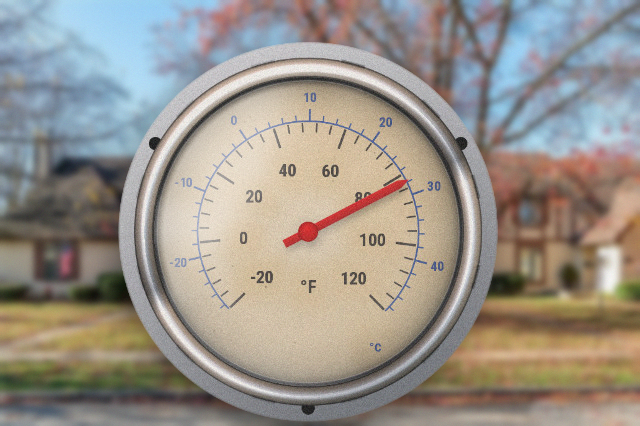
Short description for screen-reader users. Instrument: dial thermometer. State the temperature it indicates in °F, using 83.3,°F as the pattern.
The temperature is 82,°F
